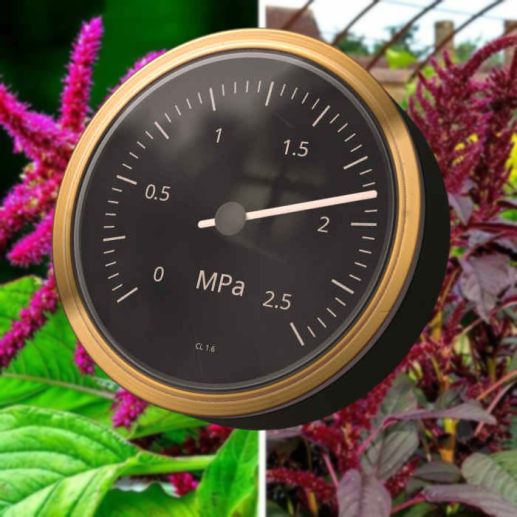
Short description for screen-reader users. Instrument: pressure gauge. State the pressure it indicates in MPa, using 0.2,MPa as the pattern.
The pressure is 1.9,MPa
